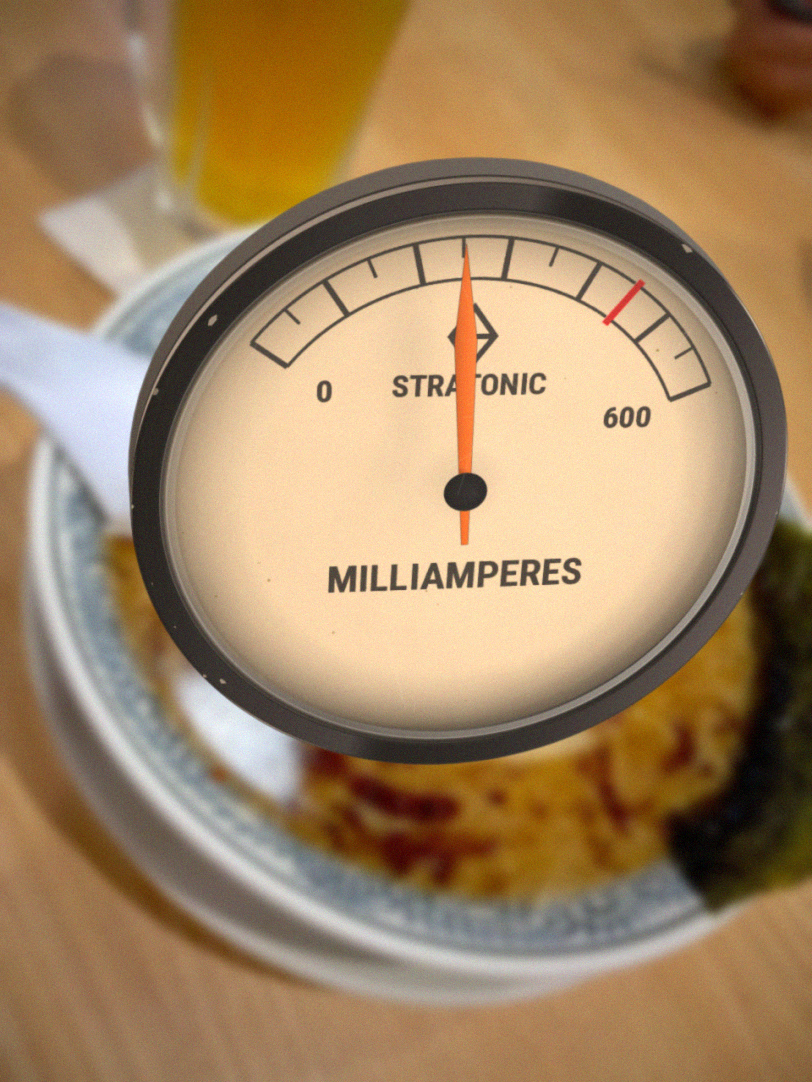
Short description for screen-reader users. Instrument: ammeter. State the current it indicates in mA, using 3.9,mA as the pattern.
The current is 250,mA
